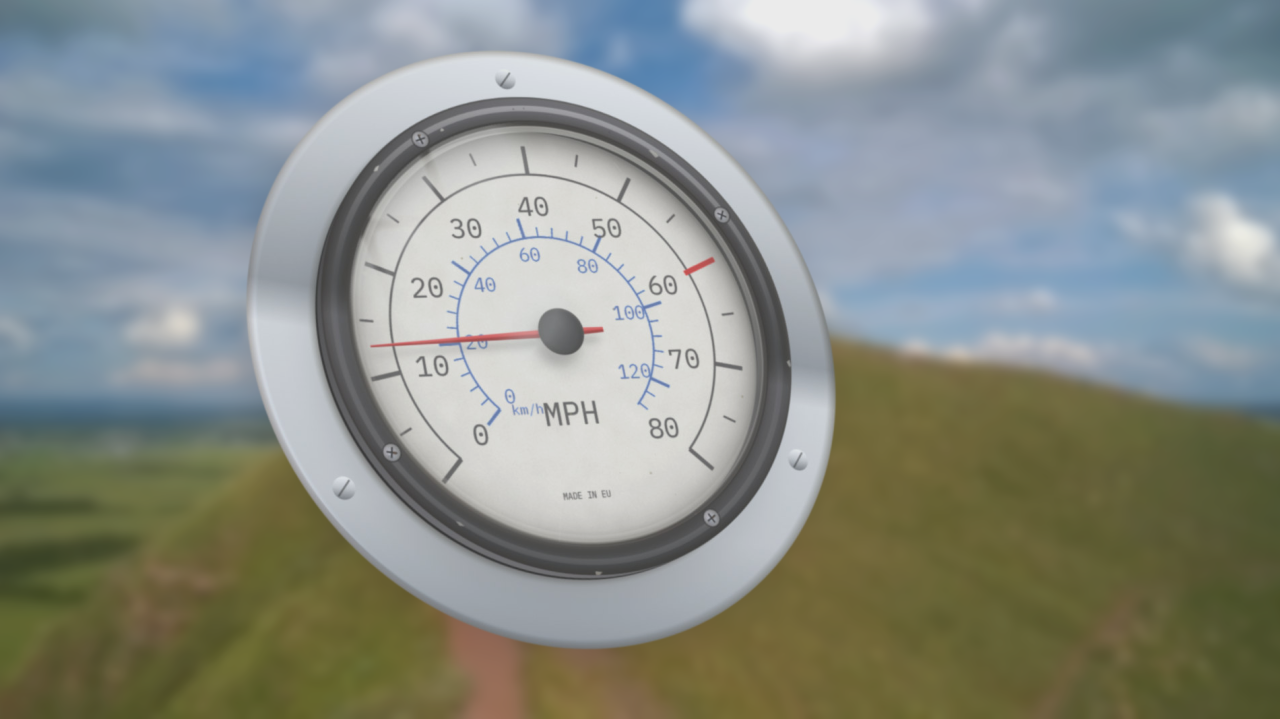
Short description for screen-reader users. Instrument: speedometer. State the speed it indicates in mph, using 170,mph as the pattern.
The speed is 12.5,mph
